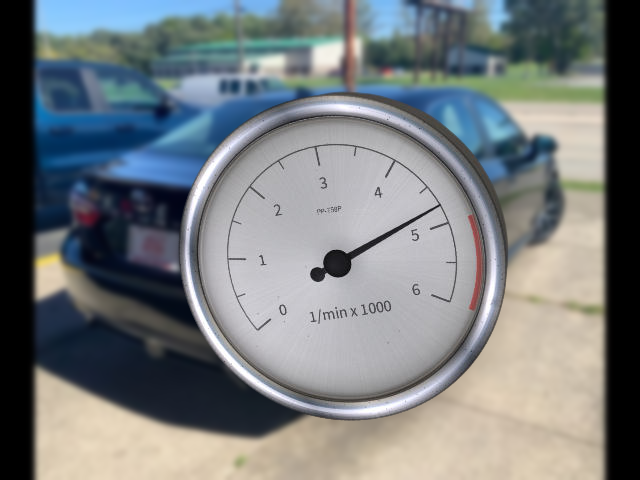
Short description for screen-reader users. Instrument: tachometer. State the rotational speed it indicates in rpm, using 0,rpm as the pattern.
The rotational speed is 4750,rpm
